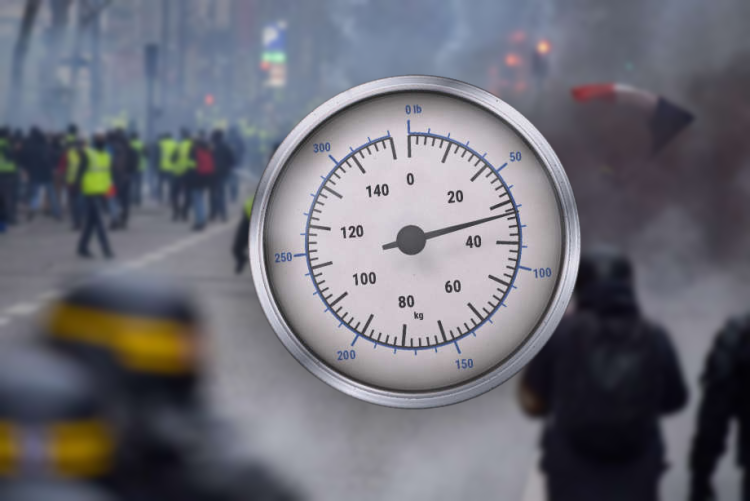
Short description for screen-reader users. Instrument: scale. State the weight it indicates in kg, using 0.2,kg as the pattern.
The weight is 33,kg
